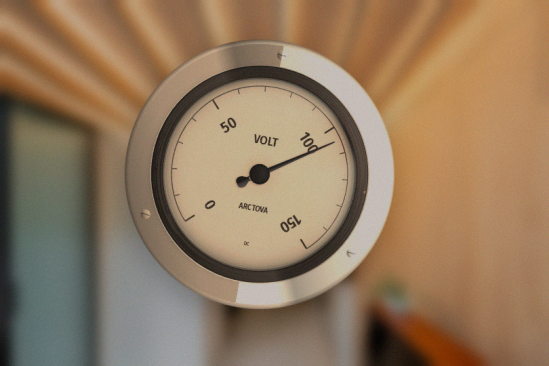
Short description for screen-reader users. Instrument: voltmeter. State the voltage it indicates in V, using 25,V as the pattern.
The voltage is 105,V
